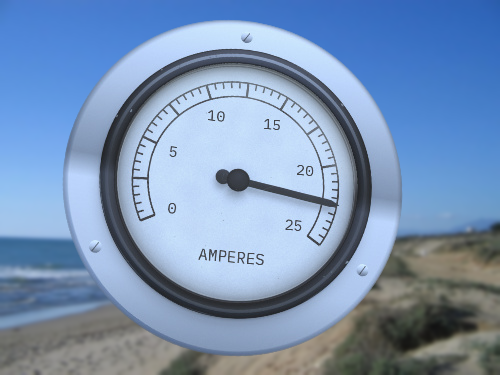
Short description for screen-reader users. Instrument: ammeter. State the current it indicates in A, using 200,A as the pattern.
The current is 22.5,A
